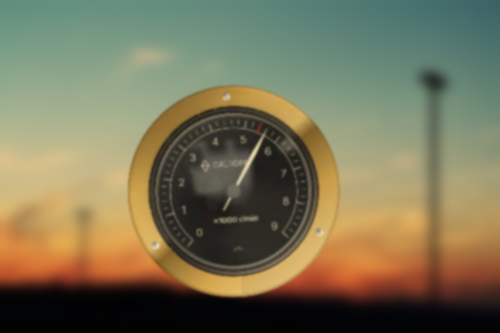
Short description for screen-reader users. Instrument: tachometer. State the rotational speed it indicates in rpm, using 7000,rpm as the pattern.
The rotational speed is 5600,rpm
